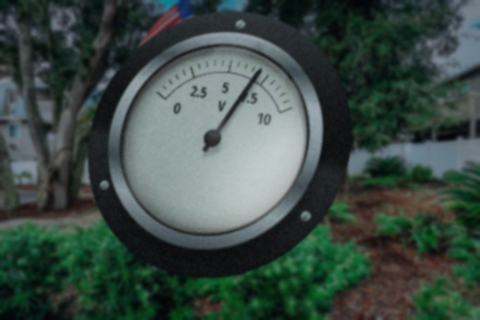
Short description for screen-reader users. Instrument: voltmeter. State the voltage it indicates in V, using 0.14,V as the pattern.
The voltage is 7,V
